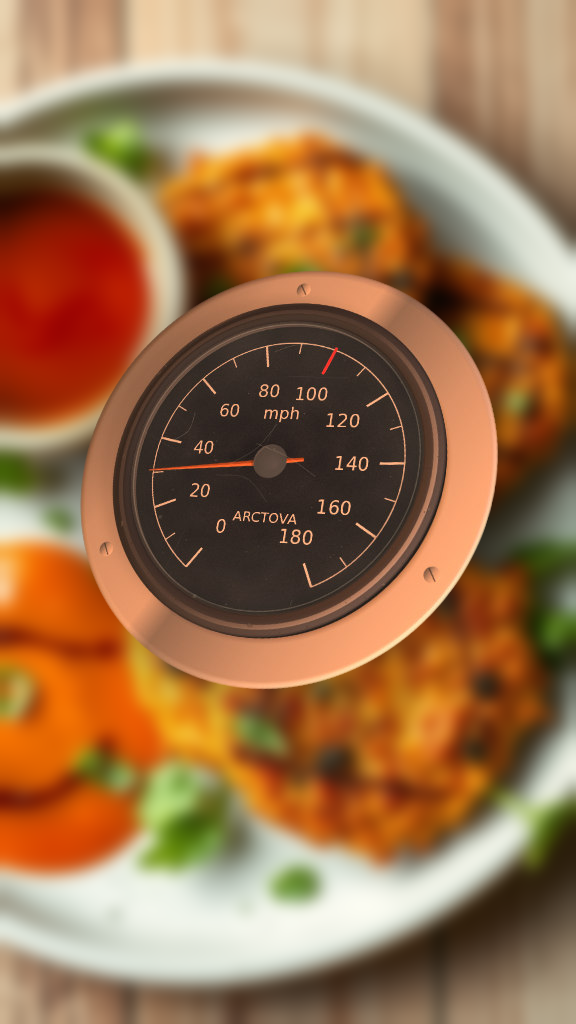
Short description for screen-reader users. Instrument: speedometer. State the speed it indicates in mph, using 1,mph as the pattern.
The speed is 30,mph
